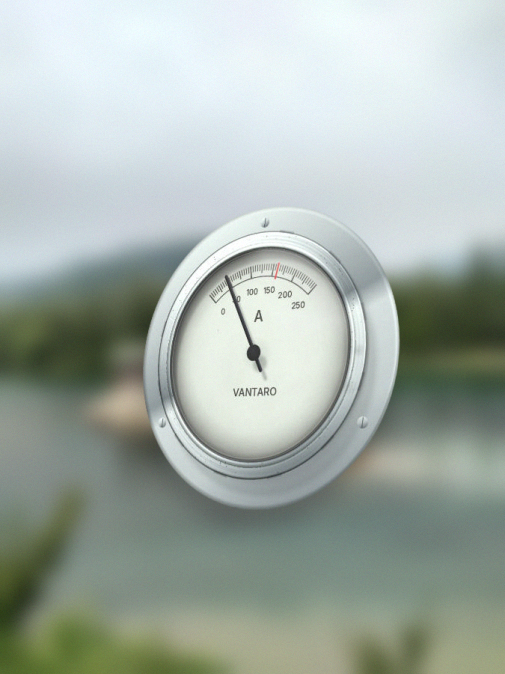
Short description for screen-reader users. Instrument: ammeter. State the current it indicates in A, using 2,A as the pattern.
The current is 50,A
